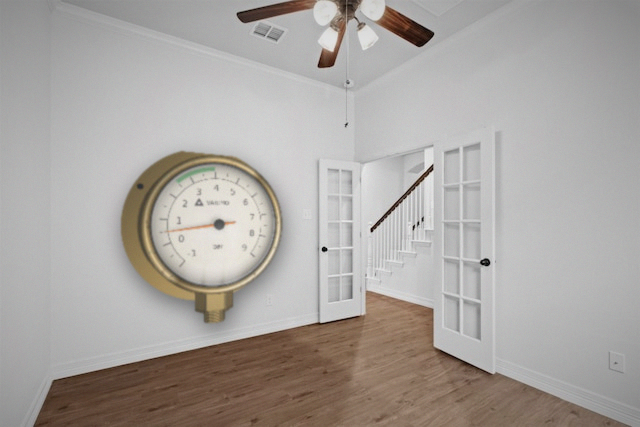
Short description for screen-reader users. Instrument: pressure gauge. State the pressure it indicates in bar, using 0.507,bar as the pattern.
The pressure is 0.5,bar
